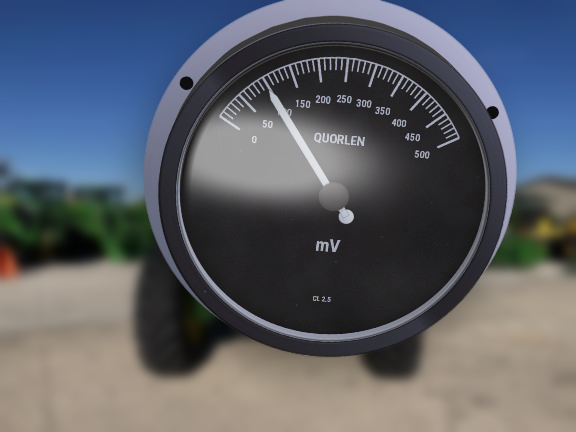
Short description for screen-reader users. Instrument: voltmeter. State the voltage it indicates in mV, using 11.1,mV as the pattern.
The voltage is 100,mV
